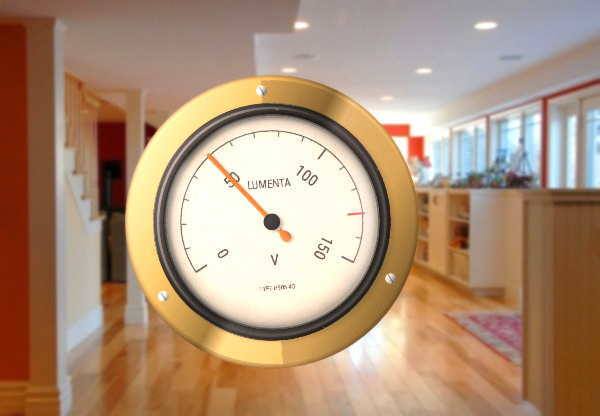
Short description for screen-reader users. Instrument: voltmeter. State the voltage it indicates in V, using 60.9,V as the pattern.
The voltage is 50,V
